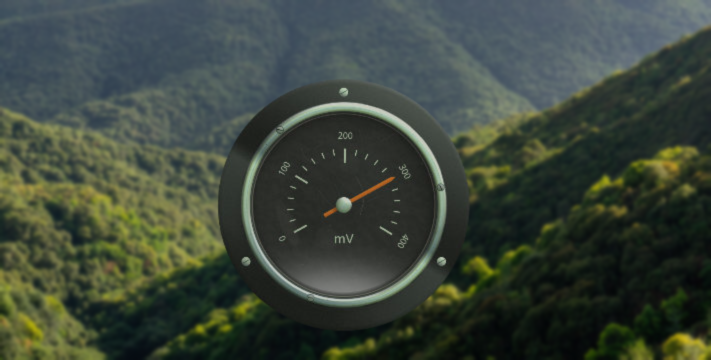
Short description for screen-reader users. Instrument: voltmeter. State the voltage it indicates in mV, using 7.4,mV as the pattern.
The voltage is 300,mV
